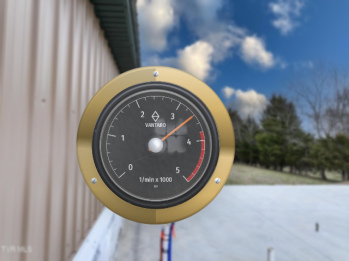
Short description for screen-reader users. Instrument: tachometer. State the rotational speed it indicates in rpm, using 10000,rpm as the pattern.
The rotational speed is 3400,rpm
